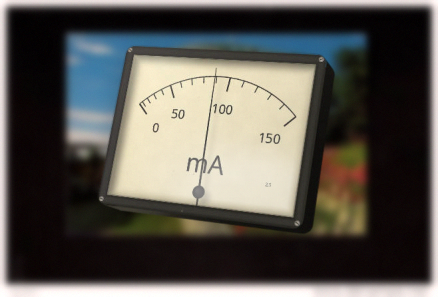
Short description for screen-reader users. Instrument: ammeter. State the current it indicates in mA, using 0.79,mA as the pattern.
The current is 90,mA
